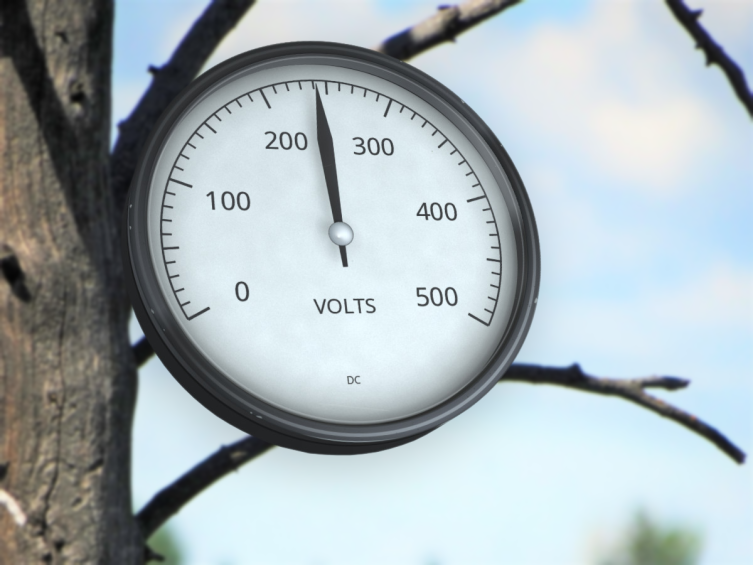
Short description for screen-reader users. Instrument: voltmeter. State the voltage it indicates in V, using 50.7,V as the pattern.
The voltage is 240,V
